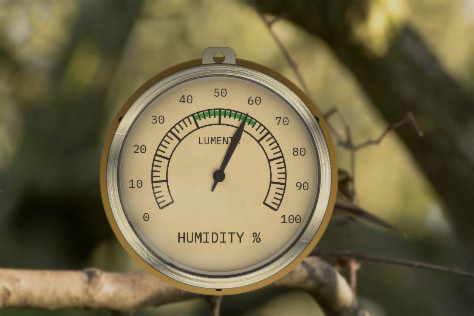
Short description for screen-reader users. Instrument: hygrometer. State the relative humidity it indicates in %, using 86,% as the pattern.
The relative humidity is 60,%
